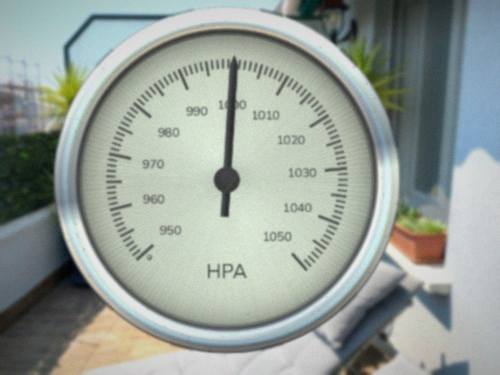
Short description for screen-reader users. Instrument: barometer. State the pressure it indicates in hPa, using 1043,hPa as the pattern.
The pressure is 1000,hPa
